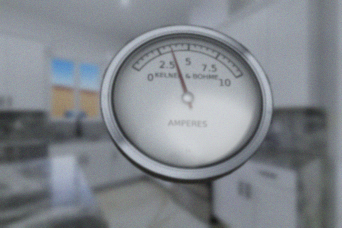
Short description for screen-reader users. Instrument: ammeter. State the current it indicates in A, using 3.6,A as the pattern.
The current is 3.5,A
